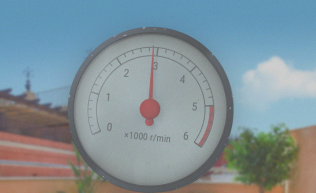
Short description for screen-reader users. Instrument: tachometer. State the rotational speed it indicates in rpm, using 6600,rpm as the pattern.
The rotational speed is 2900,rpm
